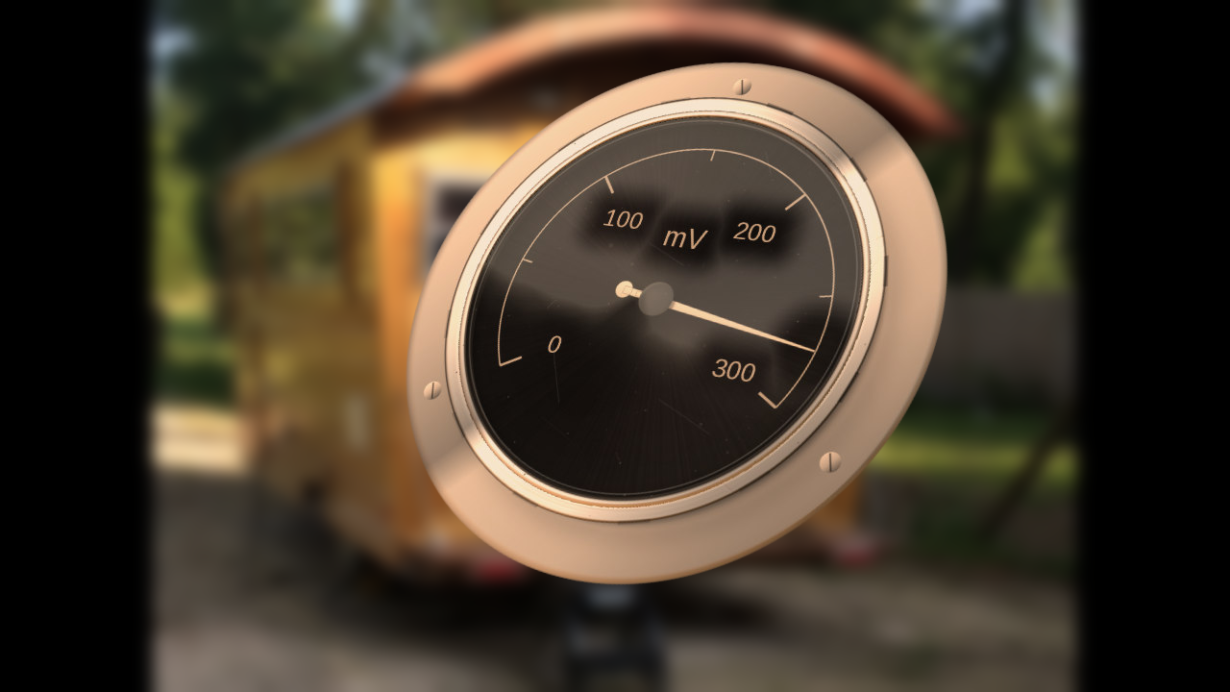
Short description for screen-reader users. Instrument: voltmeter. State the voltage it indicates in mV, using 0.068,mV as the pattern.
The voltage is 275,mV
